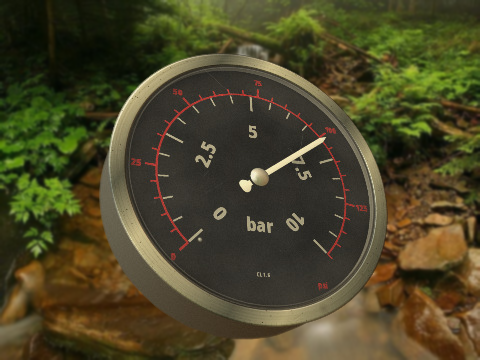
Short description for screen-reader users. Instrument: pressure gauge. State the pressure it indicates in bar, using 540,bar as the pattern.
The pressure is 7,bar
